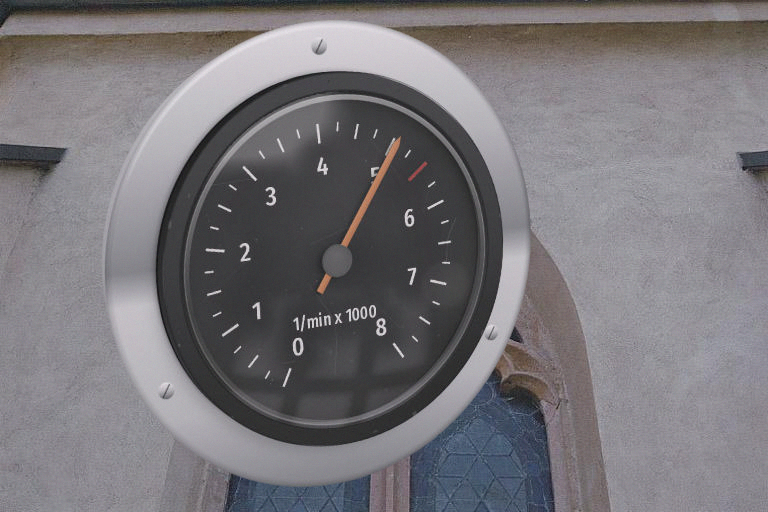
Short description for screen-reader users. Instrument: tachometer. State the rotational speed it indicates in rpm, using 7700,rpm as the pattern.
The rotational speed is 5000,rpm
